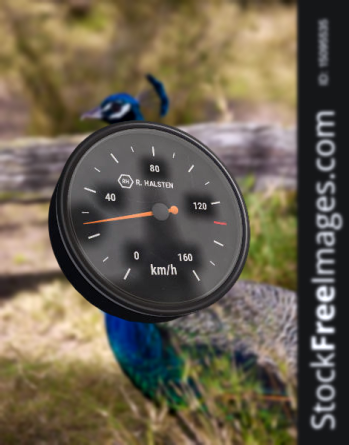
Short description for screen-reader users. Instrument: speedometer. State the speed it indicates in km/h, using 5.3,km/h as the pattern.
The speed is 25,km/h
